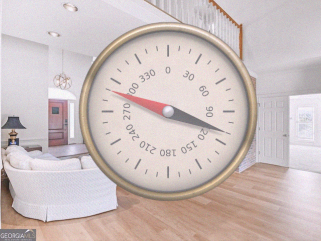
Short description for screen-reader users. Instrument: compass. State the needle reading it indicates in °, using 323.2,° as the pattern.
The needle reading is 290,°
